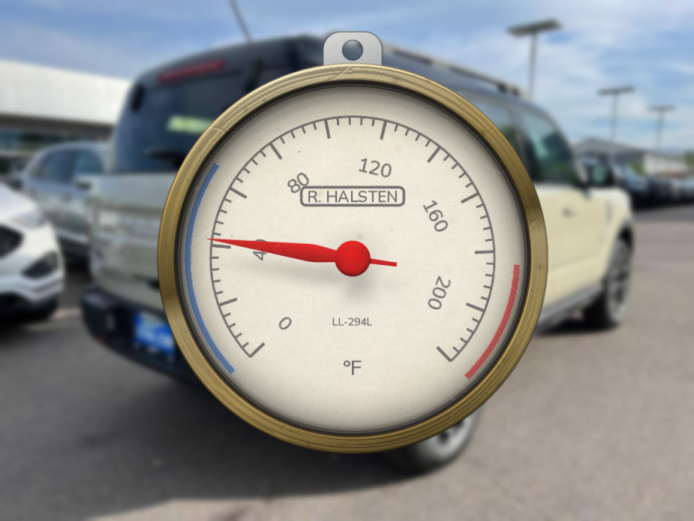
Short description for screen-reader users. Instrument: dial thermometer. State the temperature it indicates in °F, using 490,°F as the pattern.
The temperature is 42,°F
